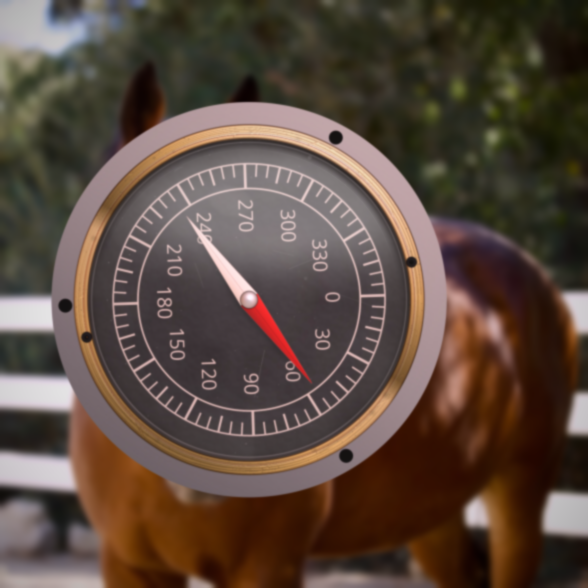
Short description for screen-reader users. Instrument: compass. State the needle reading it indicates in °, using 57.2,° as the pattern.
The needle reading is 55,°
